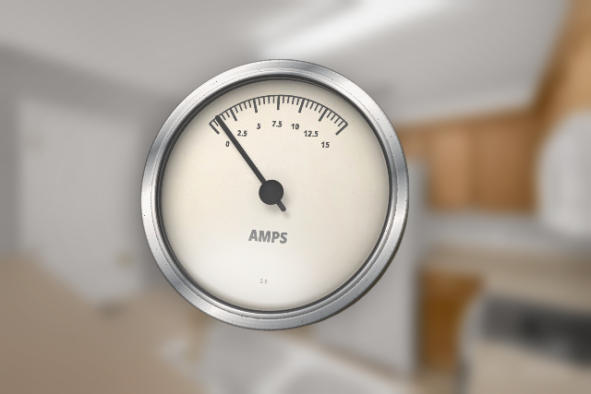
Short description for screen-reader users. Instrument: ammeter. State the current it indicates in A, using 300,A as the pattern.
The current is 1,A
